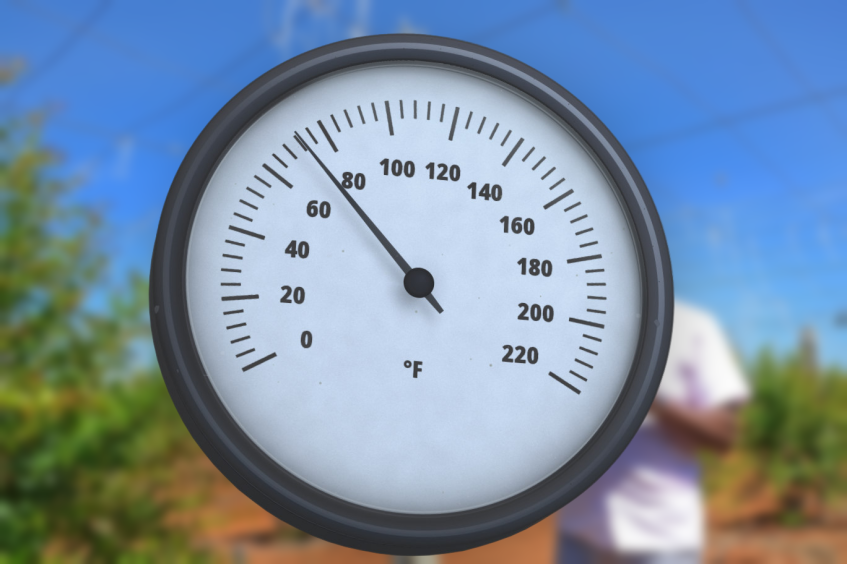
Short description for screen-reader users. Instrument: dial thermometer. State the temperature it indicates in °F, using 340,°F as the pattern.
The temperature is 72,°F
